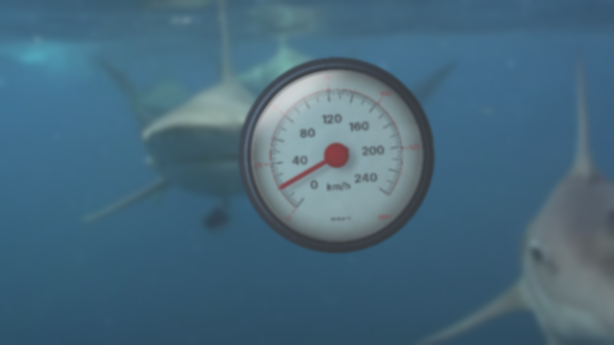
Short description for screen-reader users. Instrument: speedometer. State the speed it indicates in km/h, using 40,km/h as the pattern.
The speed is 20,km/h
